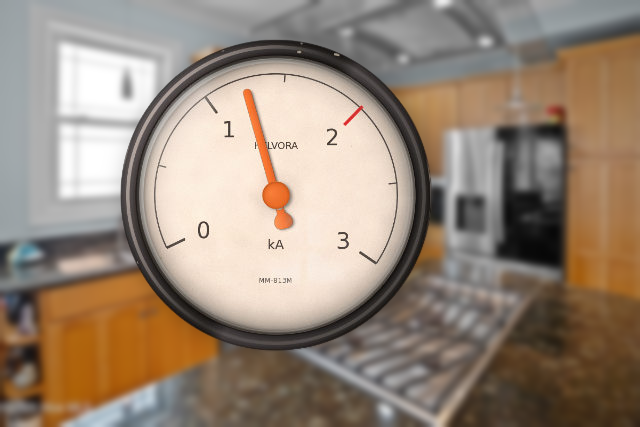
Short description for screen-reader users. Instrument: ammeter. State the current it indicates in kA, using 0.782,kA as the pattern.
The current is 1.25,kA
